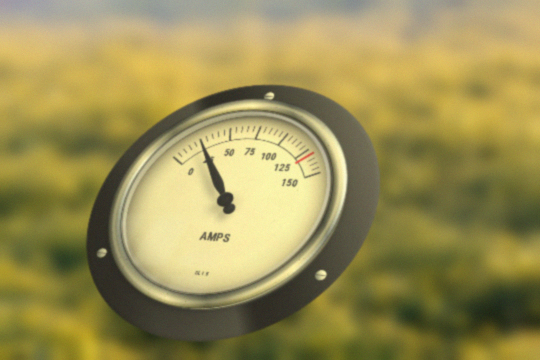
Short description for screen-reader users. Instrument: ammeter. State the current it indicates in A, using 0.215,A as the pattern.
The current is 25,A
